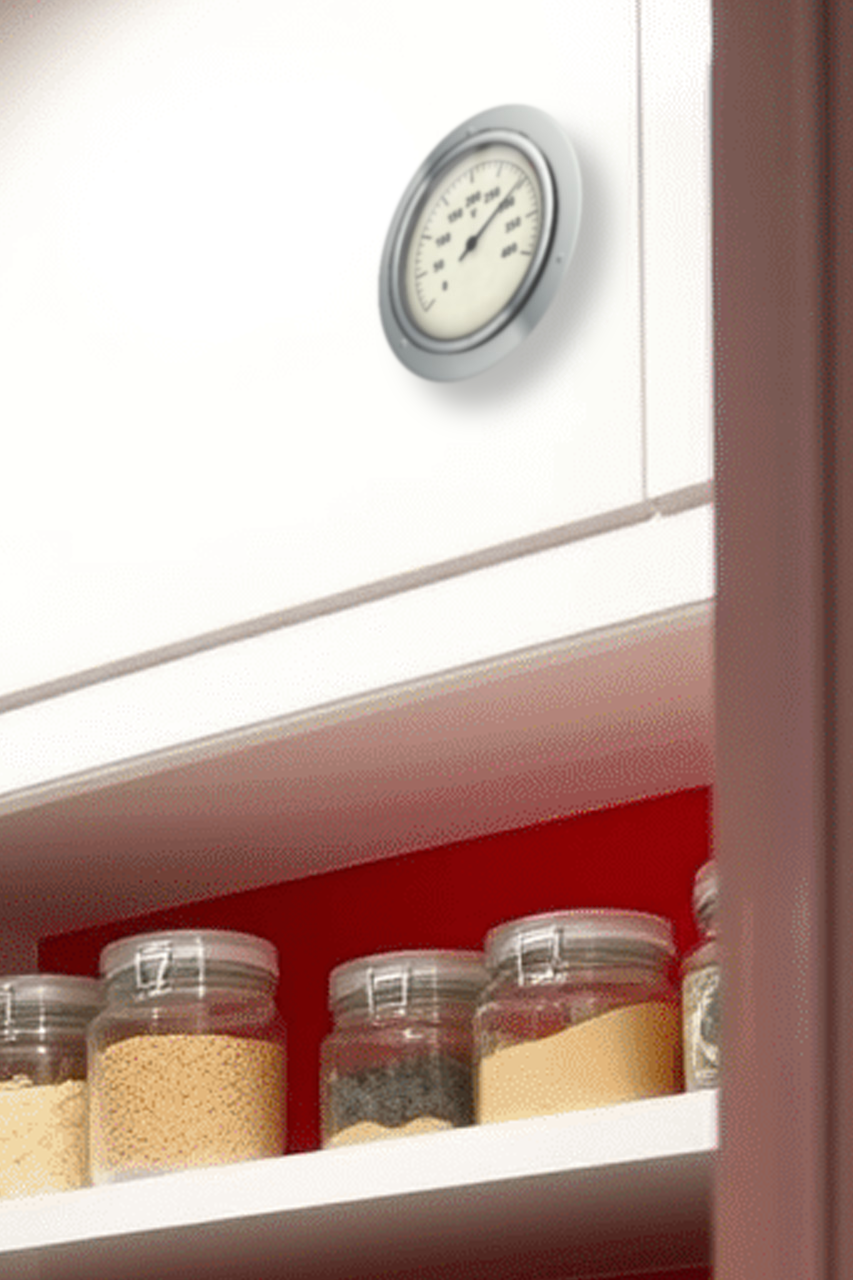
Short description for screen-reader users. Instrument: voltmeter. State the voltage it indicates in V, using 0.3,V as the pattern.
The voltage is 300,V
